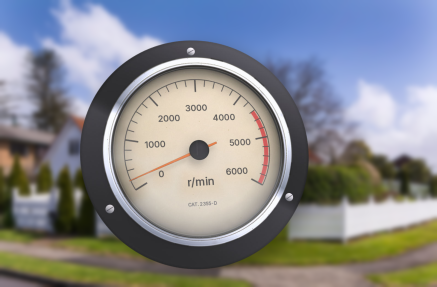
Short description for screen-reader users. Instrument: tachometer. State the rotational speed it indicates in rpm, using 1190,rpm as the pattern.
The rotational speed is 200,rpm
